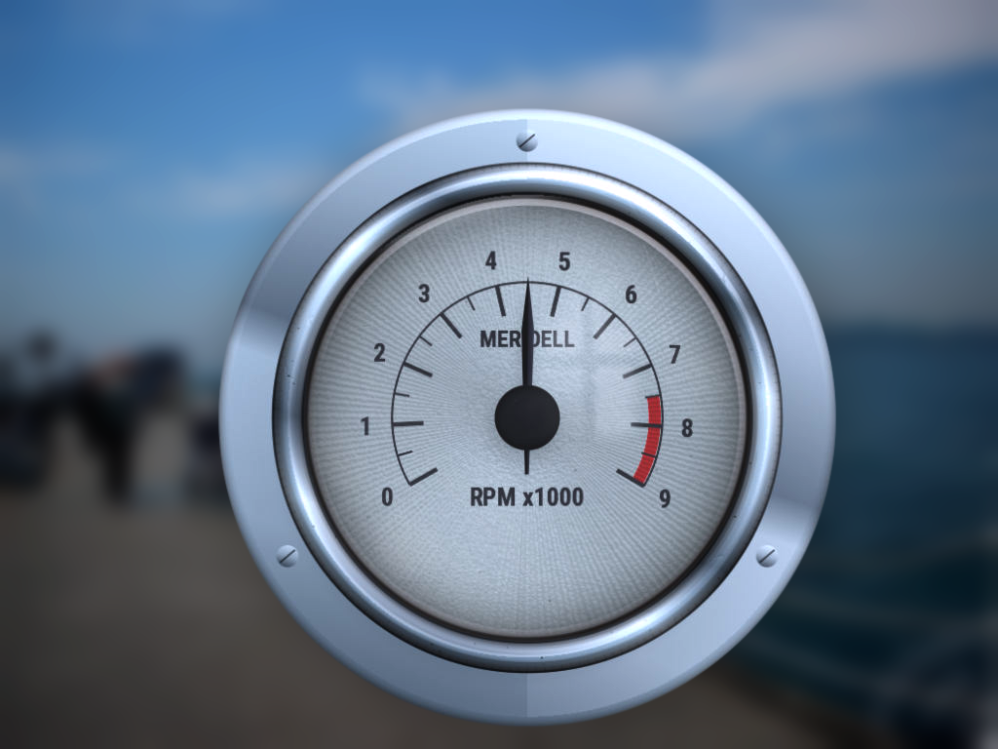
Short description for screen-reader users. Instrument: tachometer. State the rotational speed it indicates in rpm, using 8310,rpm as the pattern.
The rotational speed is 4500,rpm
